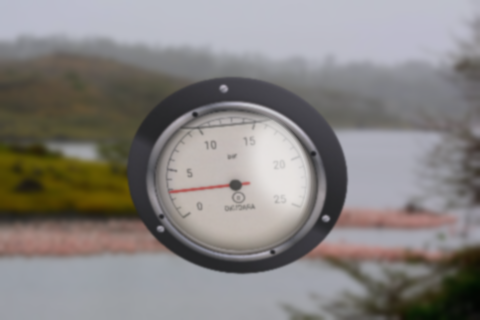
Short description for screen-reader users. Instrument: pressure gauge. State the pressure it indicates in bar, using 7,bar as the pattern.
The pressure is 3,bar
